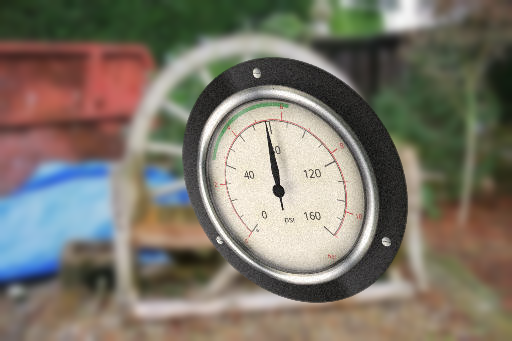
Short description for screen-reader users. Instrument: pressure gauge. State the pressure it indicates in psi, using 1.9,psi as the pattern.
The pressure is 80,psi
